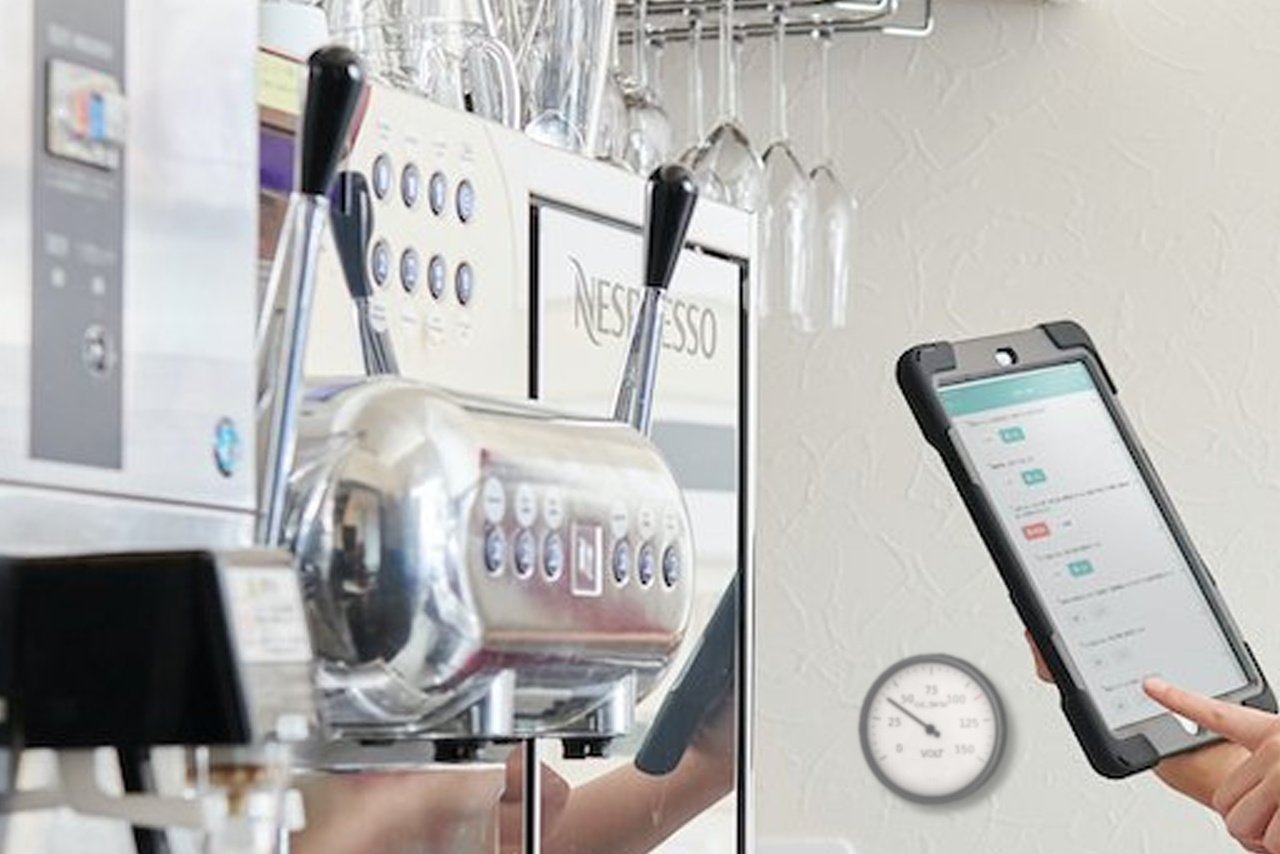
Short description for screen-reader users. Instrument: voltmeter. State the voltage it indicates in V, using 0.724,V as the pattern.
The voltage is 40,V
